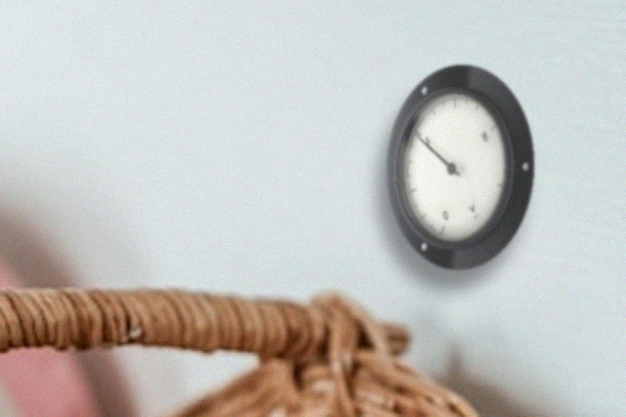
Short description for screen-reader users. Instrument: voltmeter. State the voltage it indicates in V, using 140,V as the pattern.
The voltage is 4,V
